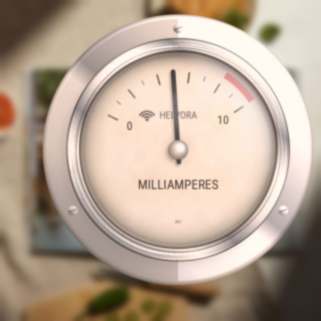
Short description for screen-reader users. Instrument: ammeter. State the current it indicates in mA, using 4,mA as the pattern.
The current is 5,mA
